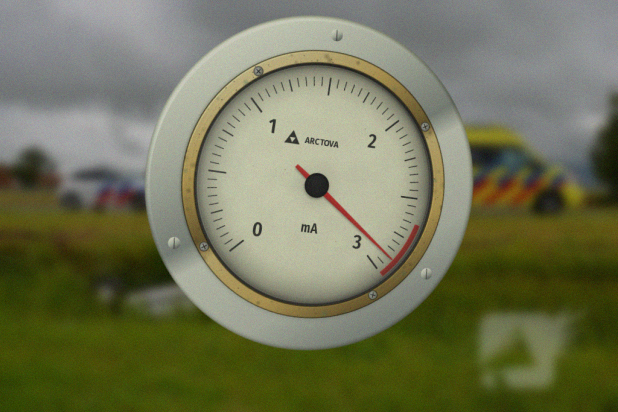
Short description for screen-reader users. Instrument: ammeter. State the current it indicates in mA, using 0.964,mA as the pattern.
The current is 2.9,mA
